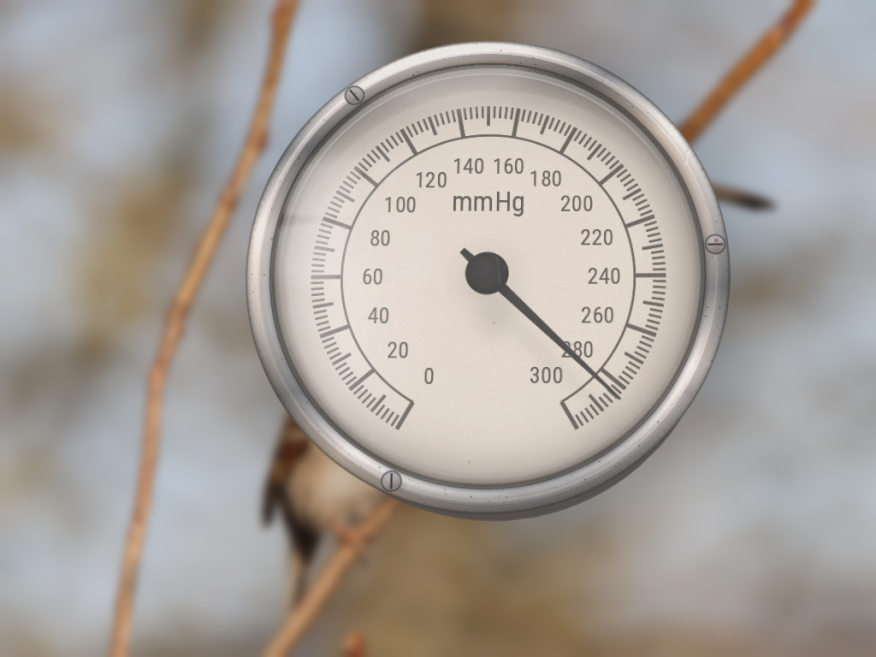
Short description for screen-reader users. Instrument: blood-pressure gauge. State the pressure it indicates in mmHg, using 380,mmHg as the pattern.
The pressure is 284,mmHg
